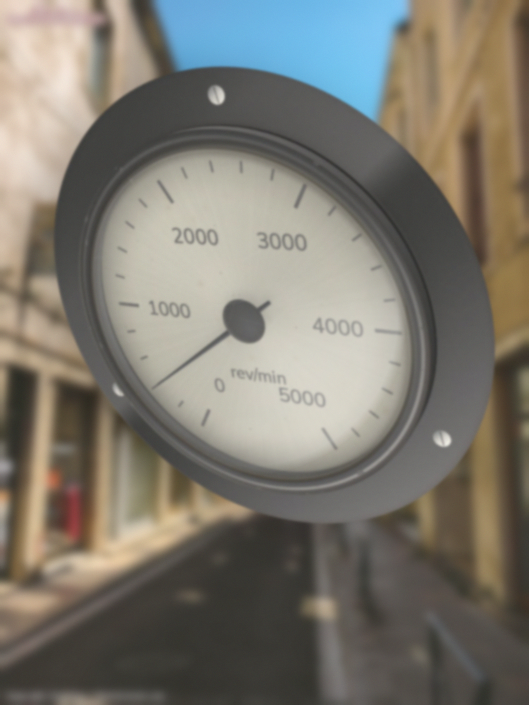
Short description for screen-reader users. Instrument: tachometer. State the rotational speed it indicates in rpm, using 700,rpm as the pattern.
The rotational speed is 400,rpm
